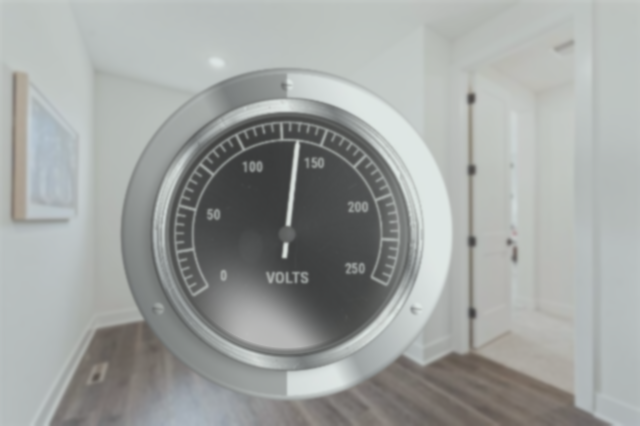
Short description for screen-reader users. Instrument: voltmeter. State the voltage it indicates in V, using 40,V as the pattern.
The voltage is 135,V
